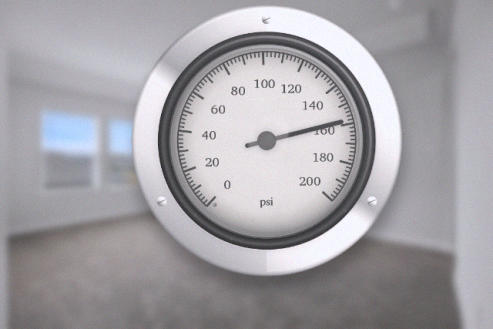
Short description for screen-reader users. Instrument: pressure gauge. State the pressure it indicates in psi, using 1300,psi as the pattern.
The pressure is 158,psi
